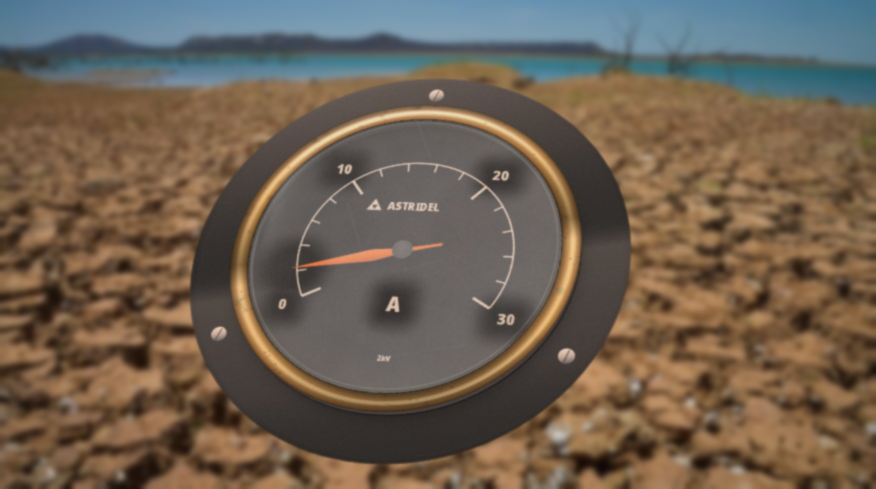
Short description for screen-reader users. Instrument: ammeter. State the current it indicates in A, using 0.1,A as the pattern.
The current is 2,A
